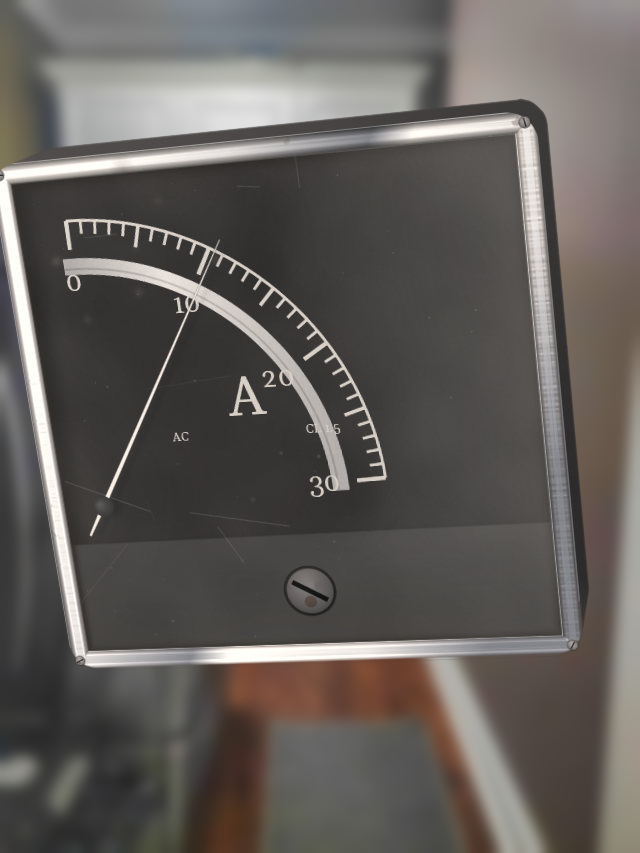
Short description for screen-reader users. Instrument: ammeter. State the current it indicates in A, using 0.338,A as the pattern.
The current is 10.5,A
